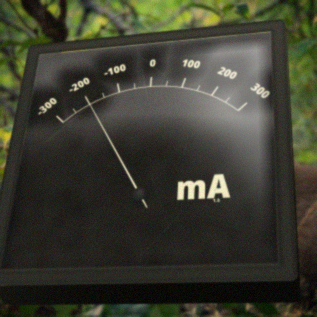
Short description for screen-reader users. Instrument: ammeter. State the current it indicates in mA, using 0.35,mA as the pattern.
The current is -200,mA
